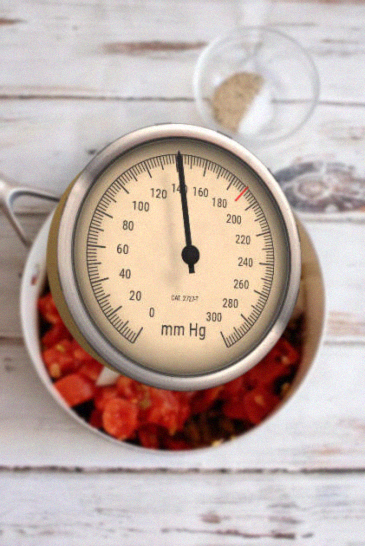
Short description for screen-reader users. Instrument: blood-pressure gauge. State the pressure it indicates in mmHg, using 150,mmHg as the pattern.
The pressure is 140,mmHg
